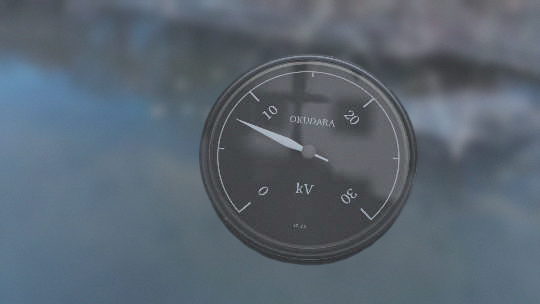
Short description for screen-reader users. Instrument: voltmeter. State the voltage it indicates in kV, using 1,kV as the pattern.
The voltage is 7.5,kV
